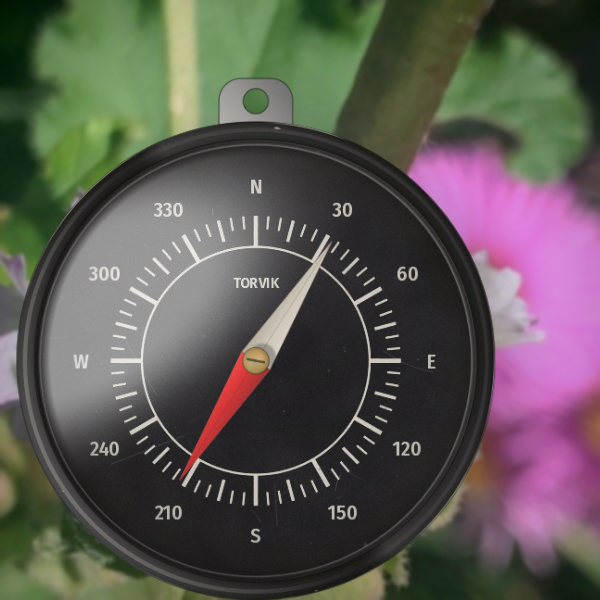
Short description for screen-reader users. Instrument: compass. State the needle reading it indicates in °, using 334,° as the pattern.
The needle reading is 212.5,°
